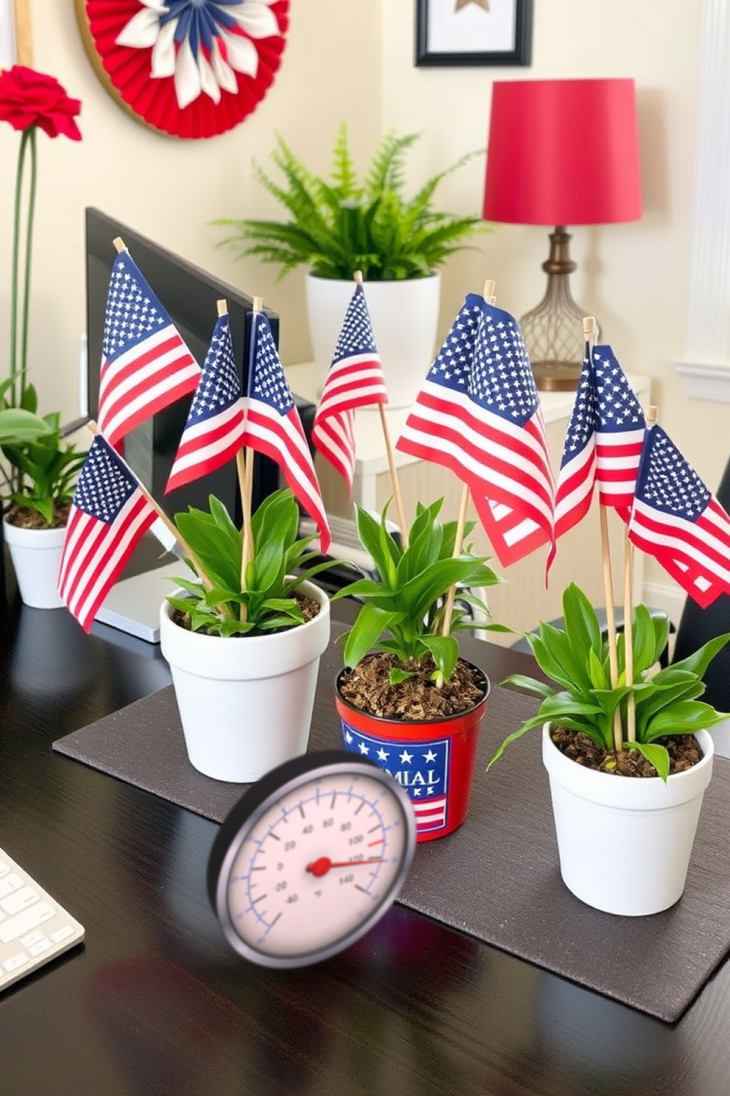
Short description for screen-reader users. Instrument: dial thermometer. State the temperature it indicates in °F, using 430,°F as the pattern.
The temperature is 120,°F
